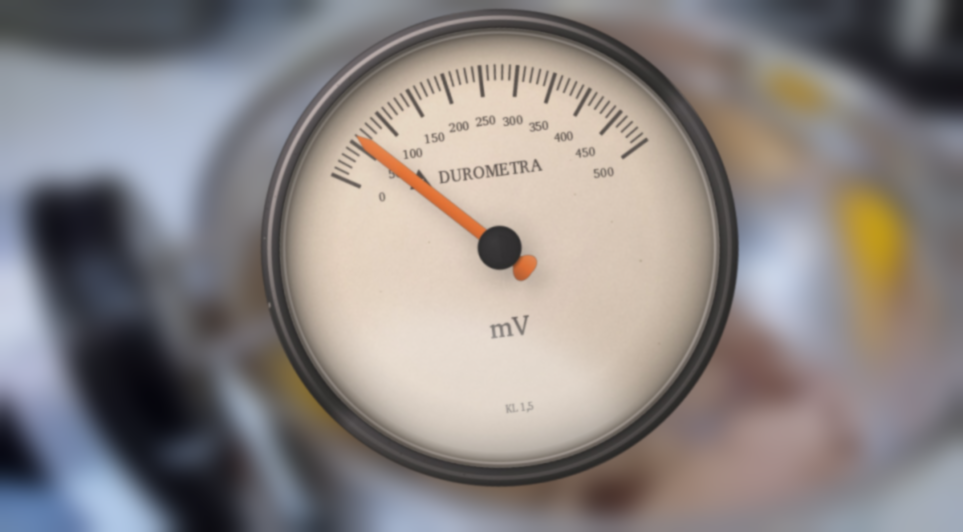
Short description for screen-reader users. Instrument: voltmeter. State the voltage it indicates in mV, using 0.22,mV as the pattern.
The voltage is 60,mV
